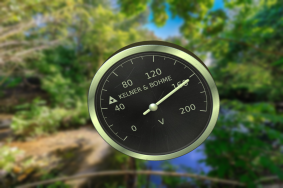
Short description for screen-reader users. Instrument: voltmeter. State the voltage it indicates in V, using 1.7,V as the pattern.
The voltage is 160,V
